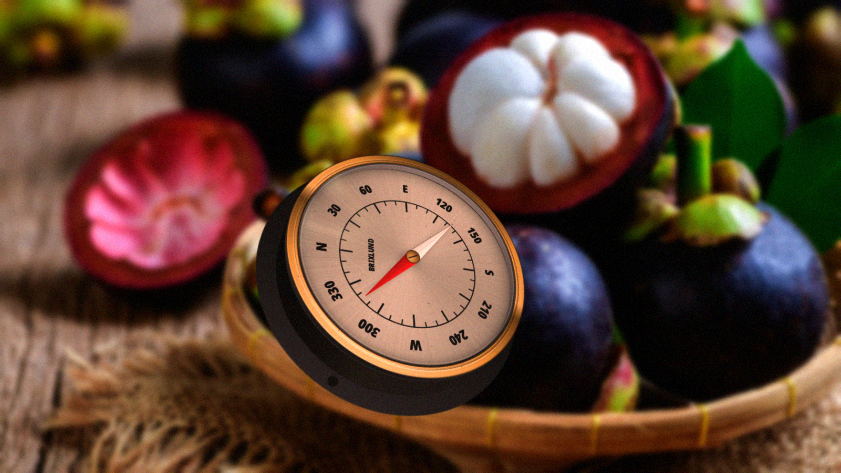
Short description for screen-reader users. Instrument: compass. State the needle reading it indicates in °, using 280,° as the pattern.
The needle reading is 315,°
